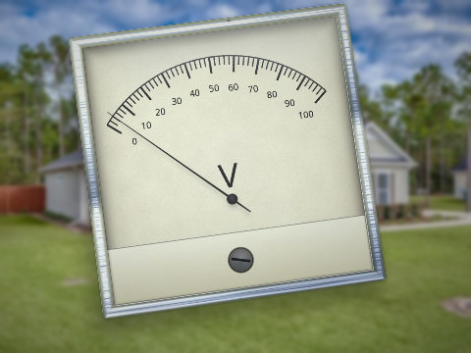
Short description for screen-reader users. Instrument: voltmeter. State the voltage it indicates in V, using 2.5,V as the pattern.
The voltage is 4,V
